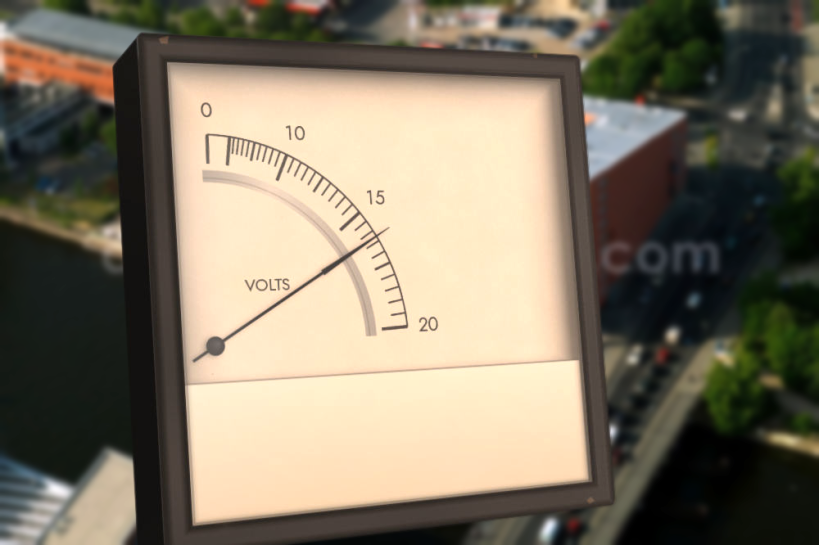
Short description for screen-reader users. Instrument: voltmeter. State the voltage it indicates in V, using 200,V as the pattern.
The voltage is 16.25,V
